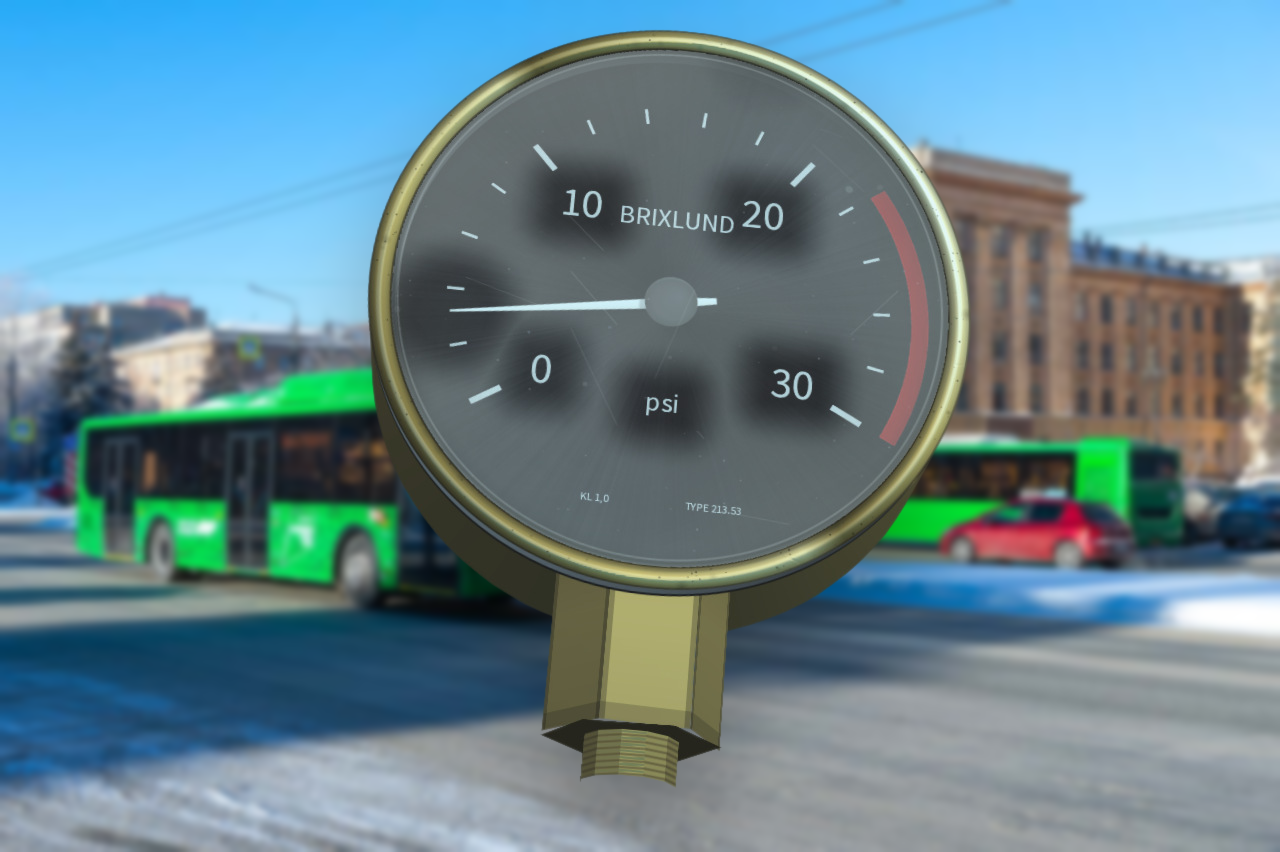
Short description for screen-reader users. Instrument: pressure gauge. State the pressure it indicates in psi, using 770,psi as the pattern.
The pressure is 3,psi
